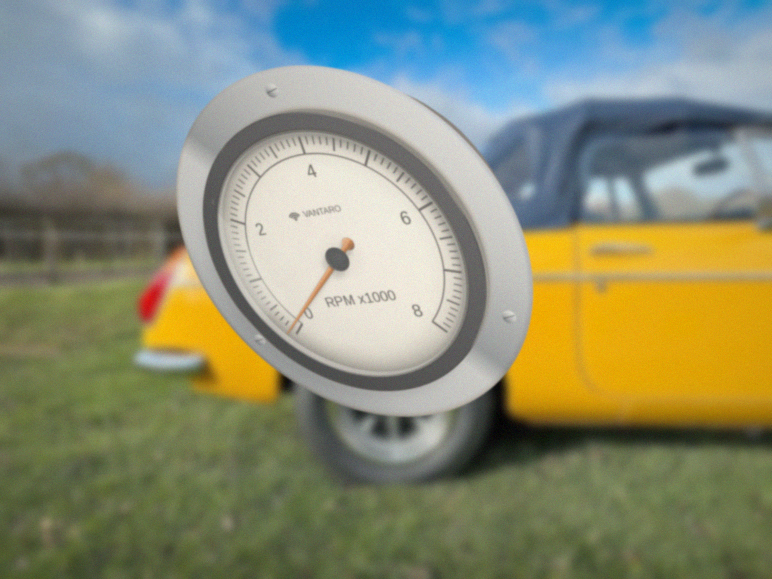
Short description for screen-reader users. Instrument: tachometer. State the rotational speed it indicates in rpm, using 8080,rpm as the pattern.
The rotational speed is 100,rpm
